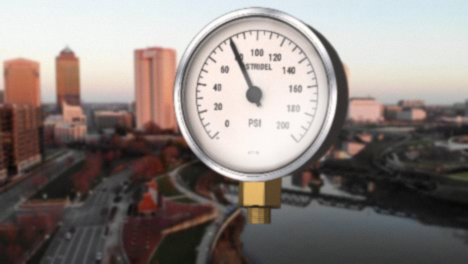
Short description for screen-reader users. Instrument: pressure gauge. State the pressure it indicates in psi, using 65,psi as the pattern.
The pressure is 80,psi
